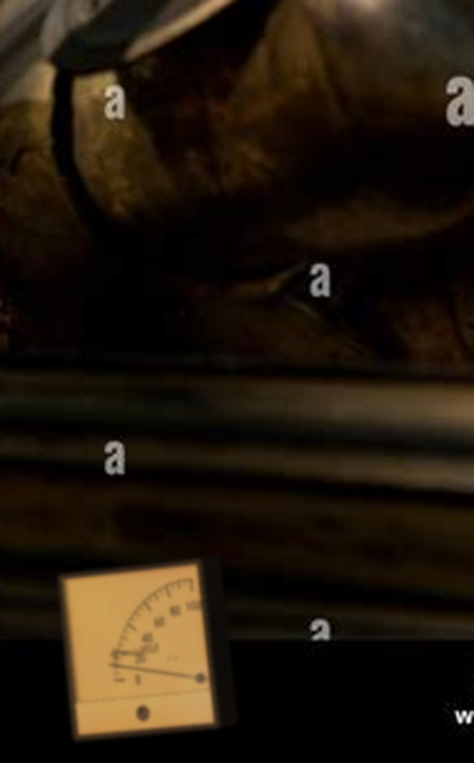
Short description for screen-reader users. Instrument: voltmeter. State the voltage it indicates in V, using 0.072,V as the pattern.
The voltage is 10,V
